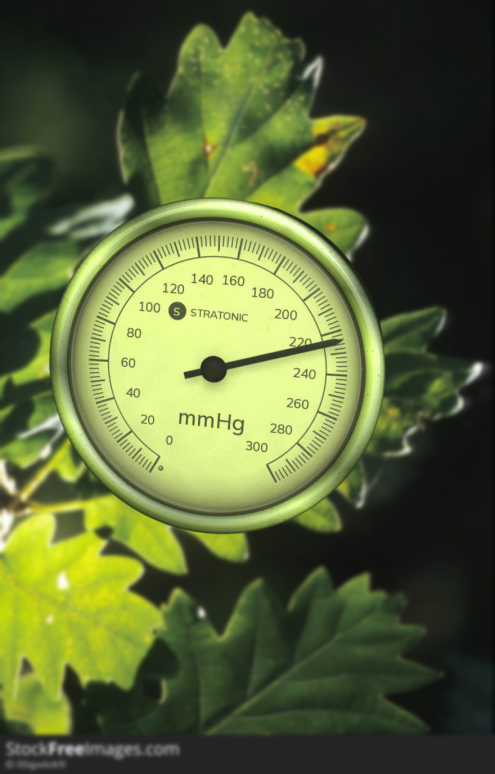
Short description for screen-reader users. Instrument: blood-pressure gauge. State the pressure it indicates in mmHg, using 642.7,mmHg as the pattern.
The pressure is 224,mmHg
